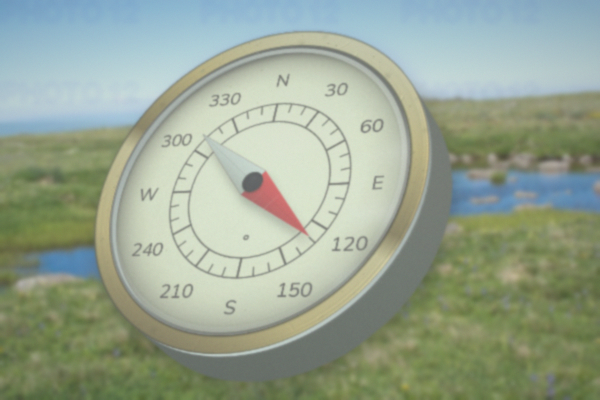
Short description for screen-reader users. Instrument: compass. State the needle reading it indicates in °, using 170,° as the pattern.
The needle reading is 130,°
